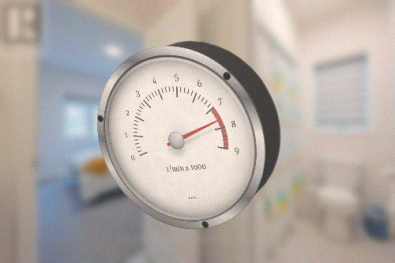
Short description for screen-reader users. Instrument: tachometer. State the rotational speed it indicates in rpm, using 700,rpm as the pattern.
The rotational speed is 7600,rpm
